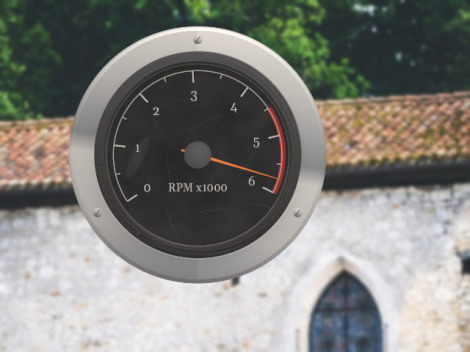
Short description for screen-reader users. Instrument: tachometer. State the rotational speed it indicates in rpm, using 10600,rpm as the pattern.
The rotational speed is 5750,rpm
